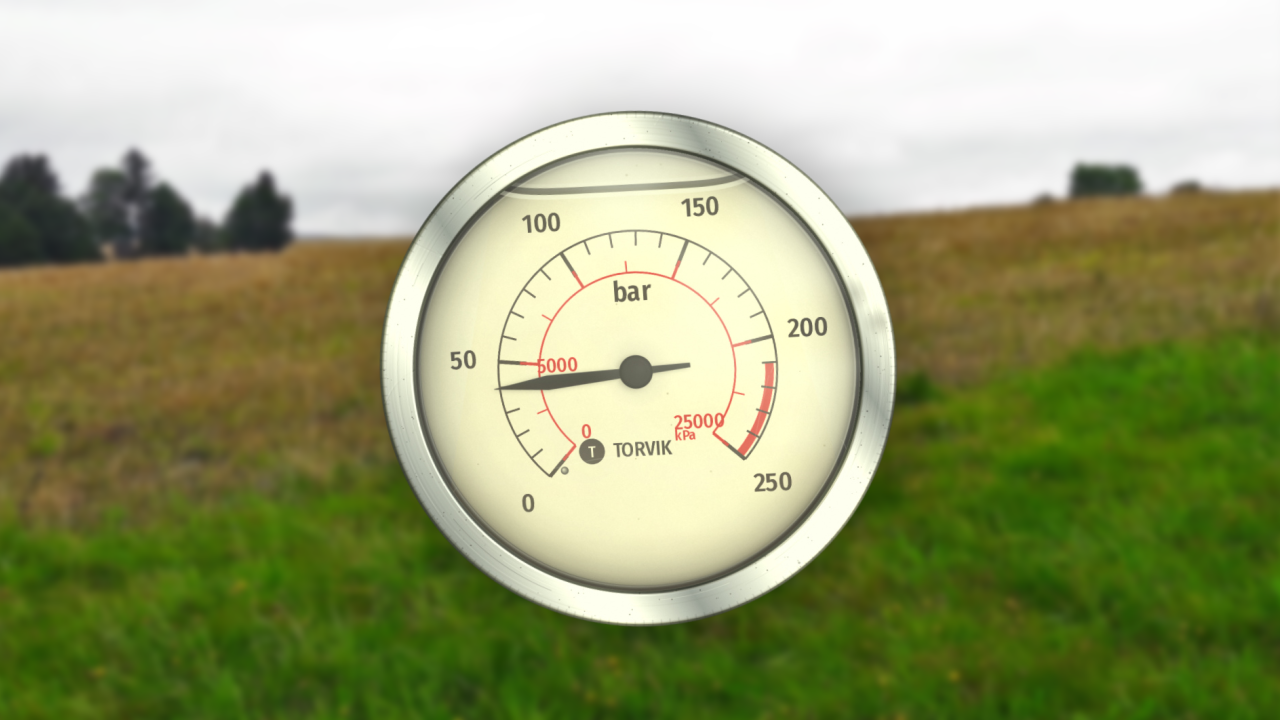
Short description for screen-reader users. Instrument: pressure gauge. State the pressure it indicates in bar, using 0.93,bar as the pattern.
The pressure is 40,bar
